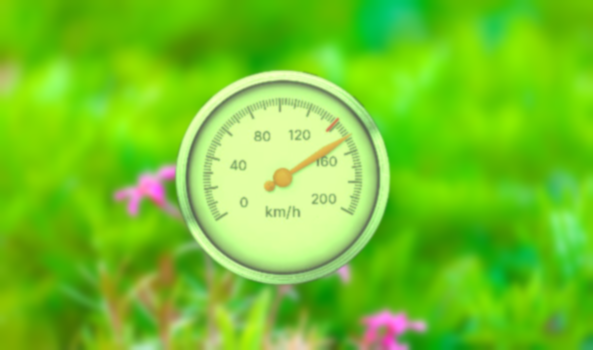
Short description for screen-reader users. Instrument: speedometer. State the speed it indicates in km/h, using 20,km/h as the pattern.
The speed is 150,km/h
